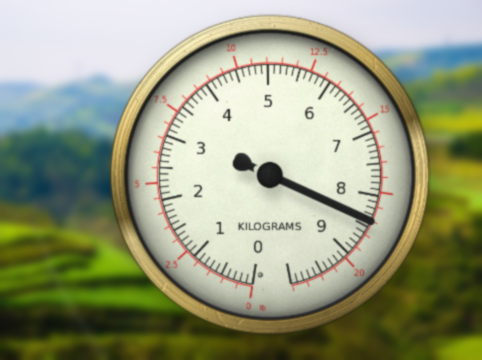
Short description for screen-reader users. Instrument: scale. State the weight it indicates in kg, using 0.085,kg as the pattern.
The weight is 8.4,kg
